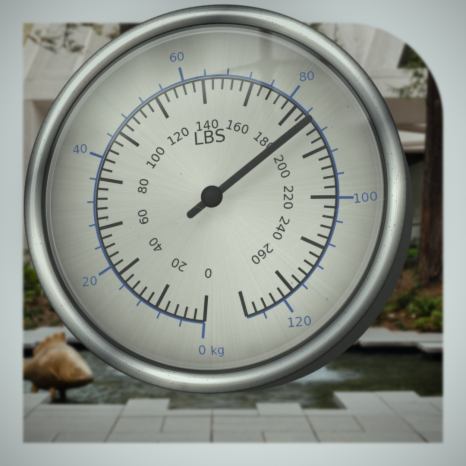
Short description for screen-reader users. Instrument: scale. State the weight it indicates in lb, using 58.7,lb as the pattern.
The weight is 188,lb
